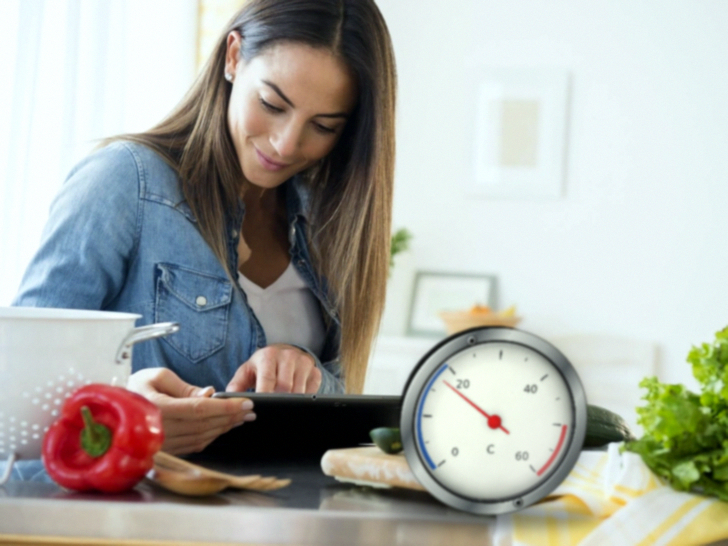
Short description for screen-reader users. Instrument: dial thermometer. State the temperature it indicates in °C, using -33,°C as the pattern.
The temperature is 17.5,°C
